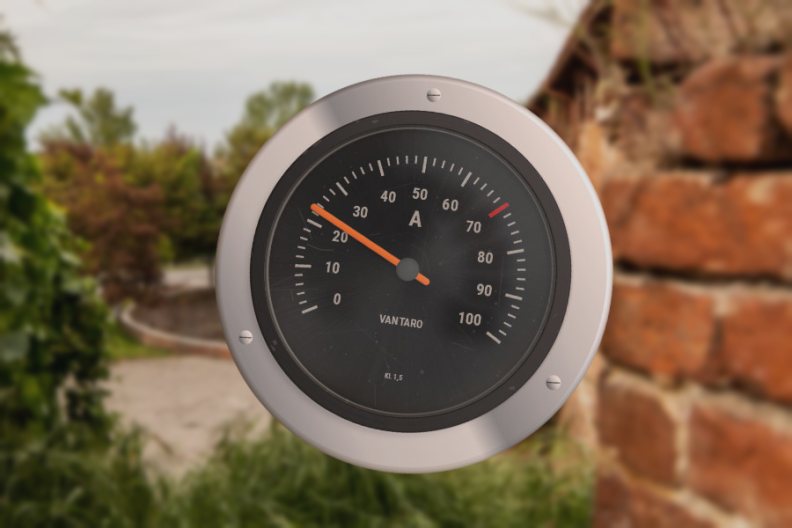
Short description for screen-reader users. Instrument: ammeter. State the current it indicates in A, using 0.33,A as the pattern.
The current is 23,A
